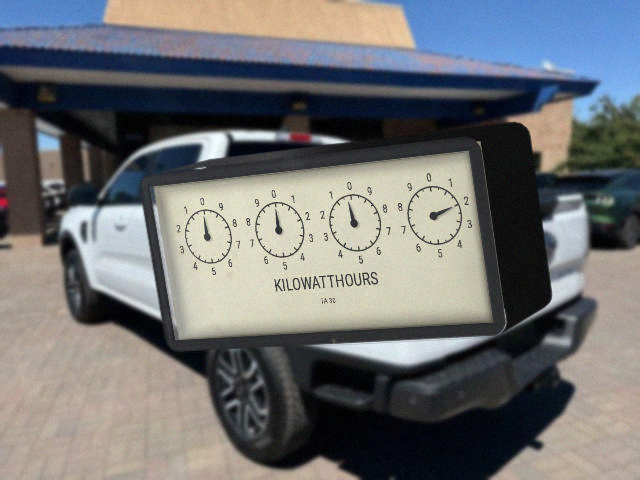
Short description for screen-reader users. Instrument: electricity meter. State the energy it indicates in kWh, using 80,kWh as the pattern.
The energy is 2,kWh
